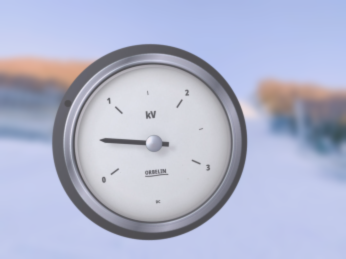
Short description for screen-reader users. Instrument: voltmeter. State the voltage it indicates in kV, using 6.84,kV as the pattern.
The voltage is 0.5,kV
